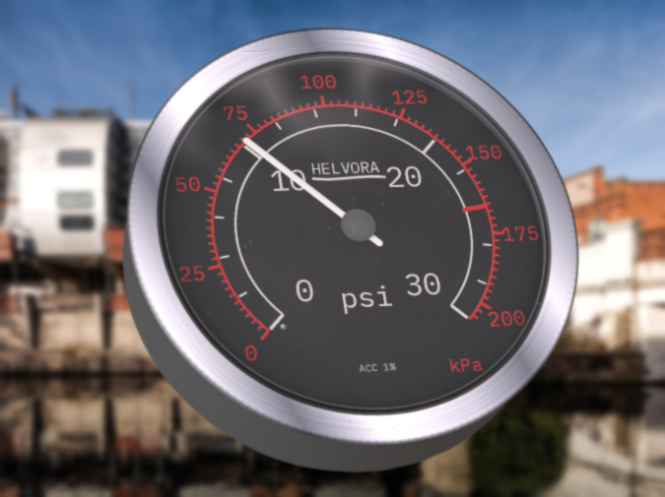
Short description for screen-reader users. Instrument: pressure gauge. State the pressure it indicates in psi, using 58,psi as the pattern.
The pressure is 10,psi
